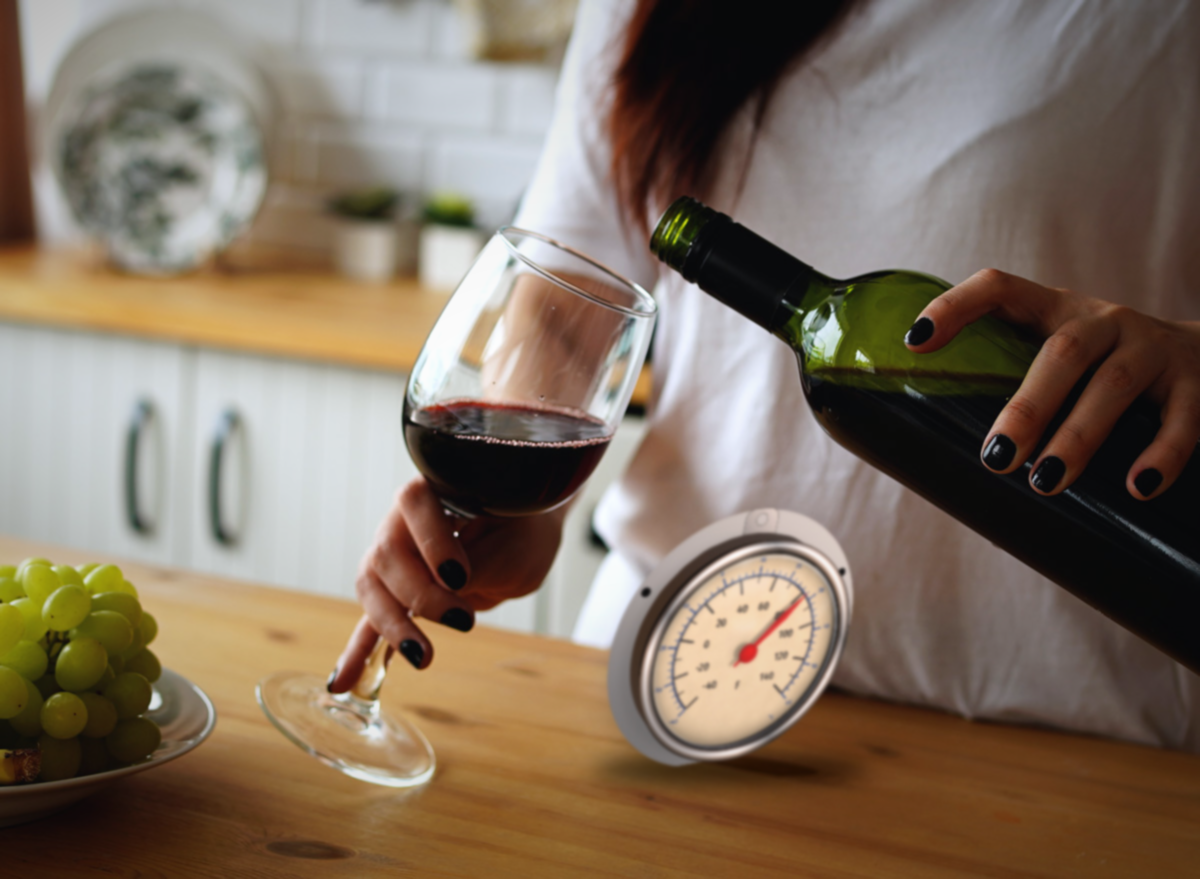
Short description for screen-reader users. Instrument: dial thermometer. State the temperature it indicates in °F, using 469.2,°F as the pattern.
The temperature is 80,°F
